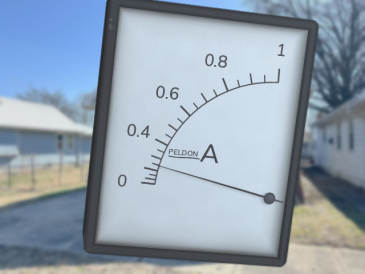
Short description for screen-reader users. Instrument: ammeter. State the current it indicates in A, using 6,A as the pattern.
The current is 0.25,A
